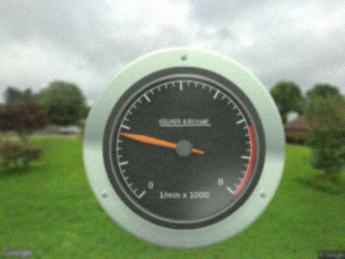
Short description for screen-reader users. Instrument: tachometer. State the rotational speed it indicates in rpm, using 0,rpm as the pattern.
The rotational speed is 1800,rpm
